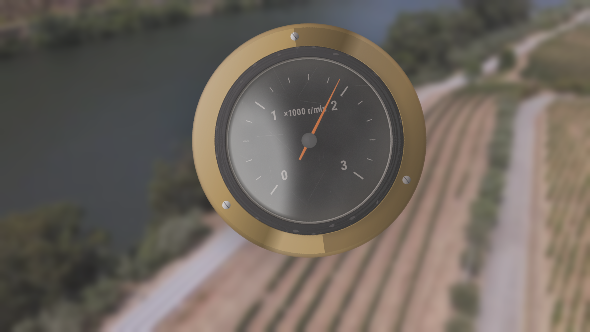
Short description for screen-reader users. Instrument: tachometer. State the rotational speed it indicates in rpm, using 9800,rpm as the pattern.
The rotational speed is 1900,rpm
